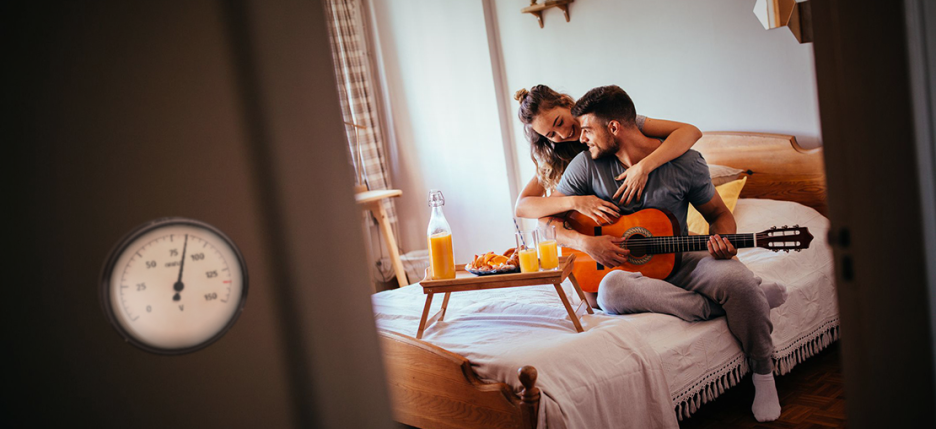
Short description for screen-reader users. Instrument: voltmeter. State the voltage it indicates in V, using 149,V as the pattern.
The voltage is 85,V
